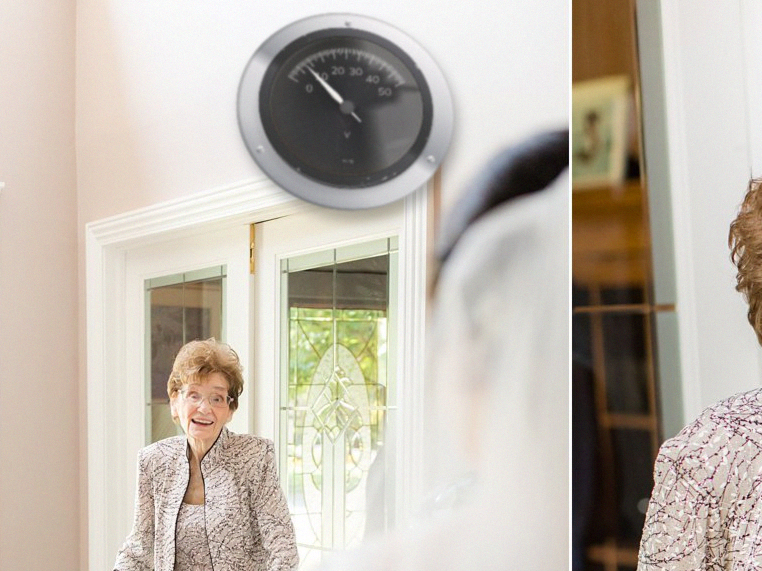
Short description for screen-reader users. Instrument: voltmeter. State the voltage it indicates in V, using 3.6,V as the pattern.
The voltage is 7.5,V
